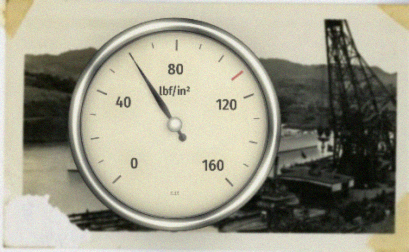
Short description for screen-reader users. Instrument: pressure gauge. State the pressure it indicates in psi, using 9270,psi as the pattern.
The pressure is 60,psi
